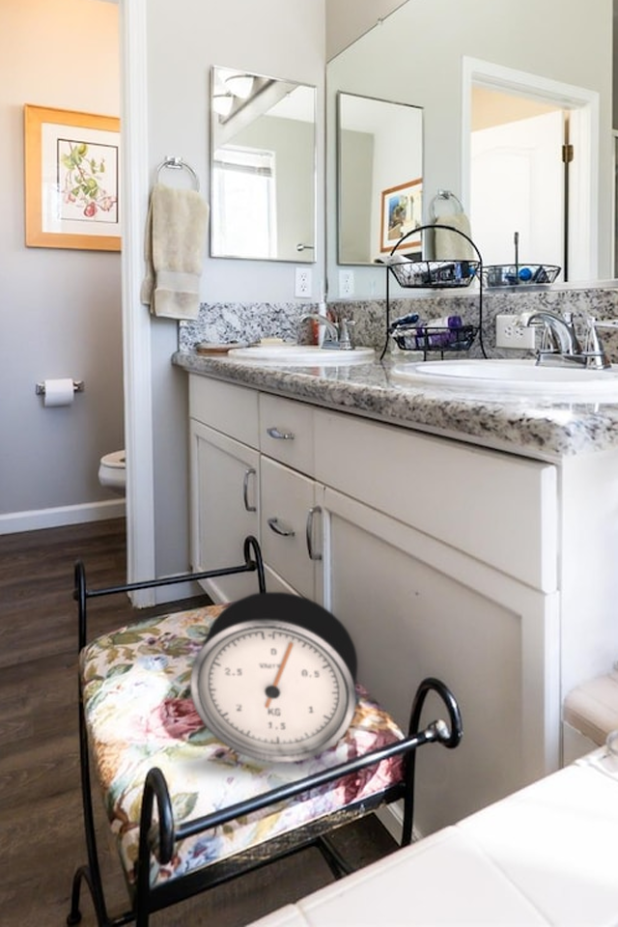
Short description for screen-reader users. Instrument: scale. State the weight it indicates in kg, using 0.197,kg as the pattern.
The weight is 0.15,kg
